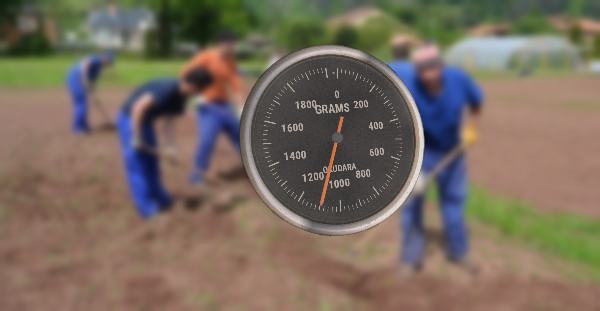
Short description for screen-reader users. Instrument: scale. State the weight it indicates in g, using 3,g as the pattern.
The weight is 1100,g
